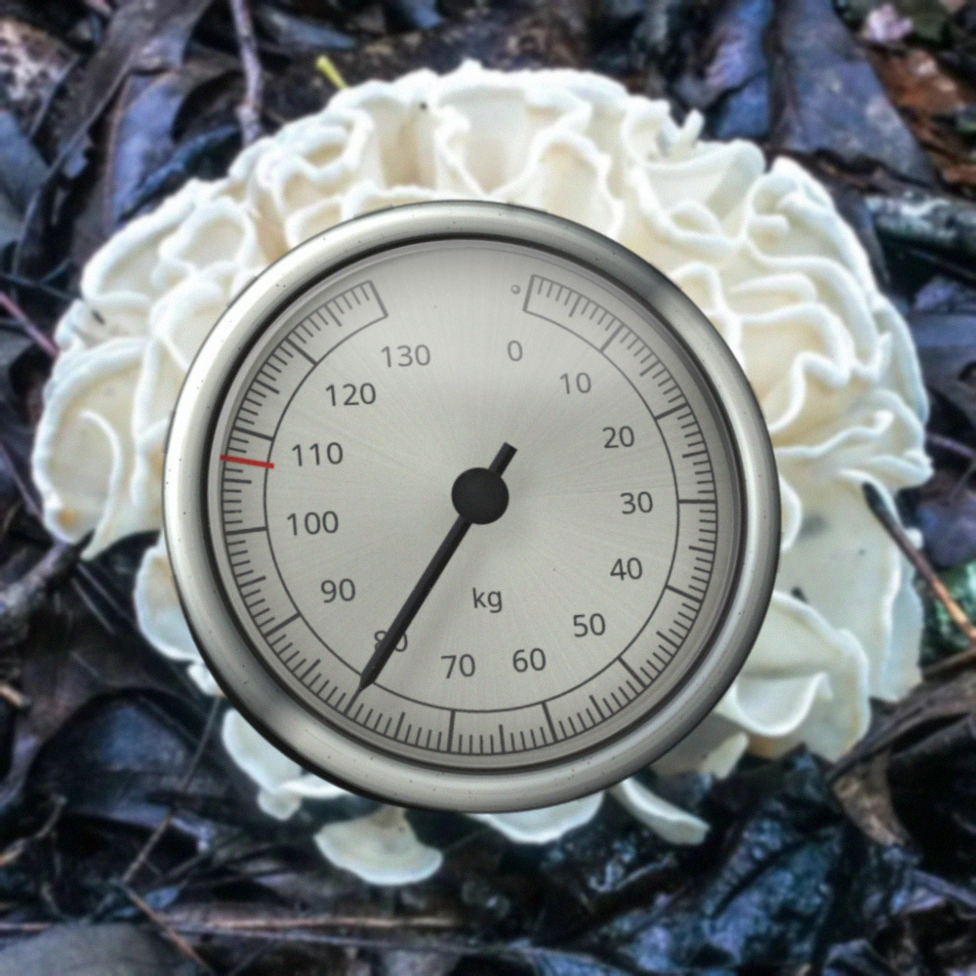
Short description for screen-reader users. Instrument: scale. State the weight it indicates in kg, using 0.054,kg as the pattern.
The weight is 80,kg
